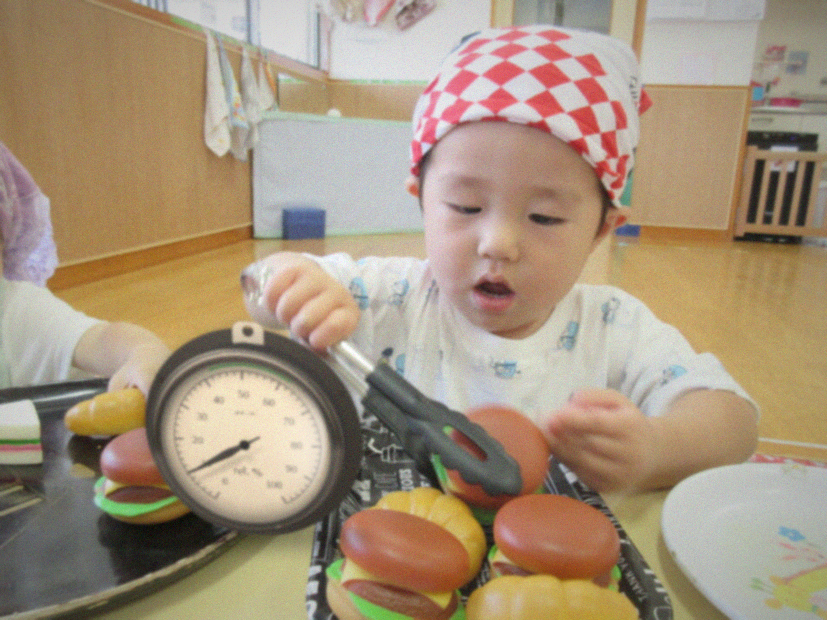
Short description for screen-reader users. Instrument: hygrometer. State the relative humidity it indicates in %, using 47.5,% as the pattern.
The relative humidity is 10,%
